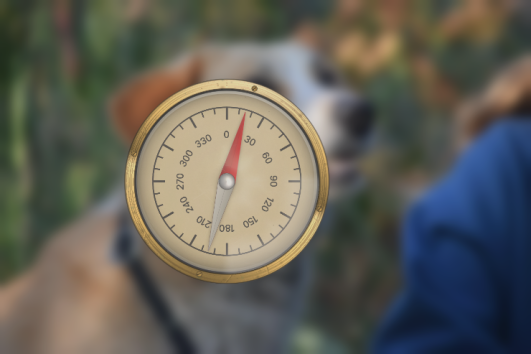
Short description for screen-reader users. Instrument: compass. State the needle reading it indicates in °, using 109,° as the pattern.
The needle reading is 15,°
